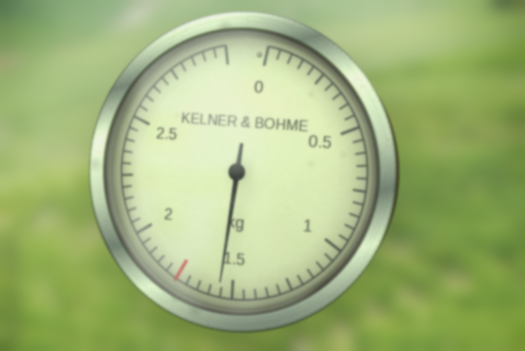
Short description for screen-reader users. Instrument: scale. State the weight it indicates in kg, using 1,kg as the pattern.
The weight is 1.55,kg
